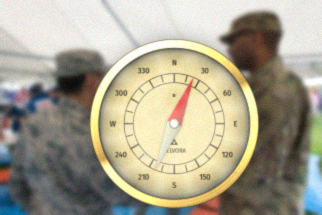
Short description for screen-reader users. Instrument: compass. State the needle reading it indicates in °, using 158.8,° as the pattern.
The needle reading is 22.5,°
